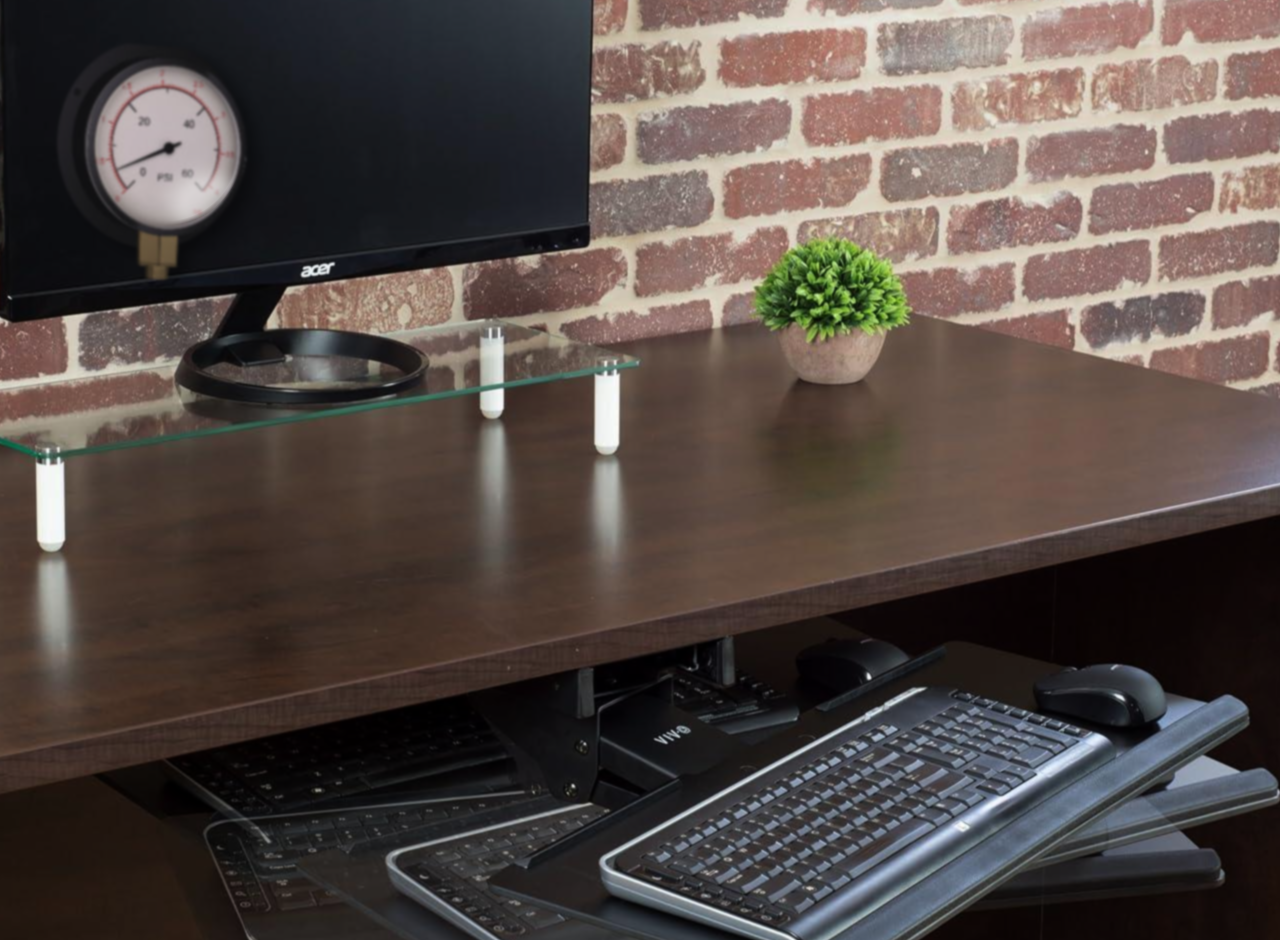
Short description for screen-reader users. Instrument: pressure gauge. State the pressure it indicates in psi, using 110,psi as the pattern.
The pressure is 5,psi
